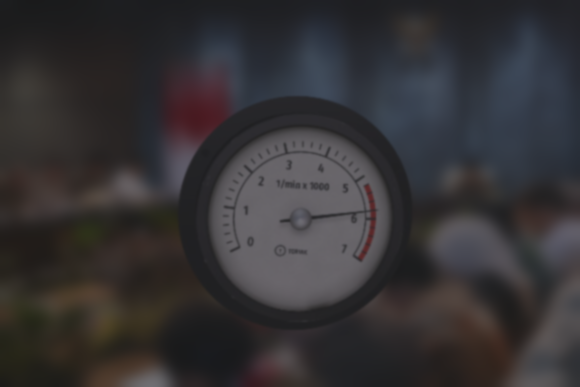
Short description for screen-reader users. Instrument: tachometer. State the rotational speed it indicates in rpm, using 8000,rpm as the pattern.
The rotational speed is 5800,rpm
